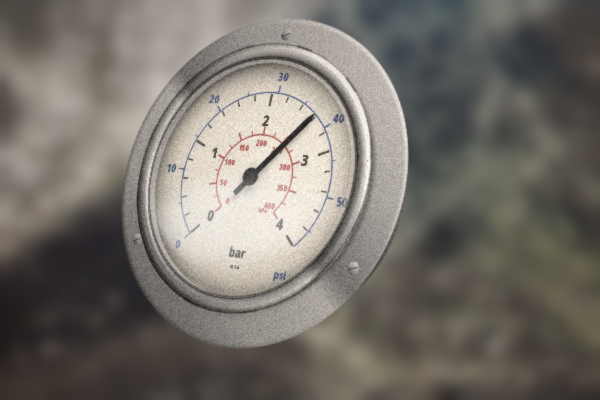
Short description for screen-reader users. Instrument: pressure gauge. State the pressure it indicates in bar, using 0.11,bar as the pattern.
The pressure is 2.6,bar
